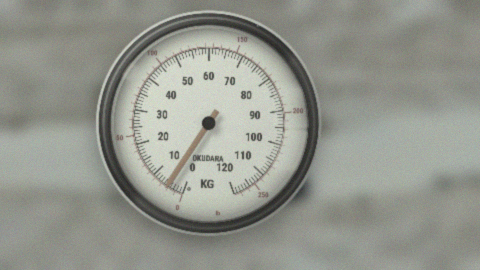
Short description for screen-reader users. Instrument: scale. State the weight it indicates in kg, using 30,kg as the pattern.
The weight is 5,kg
